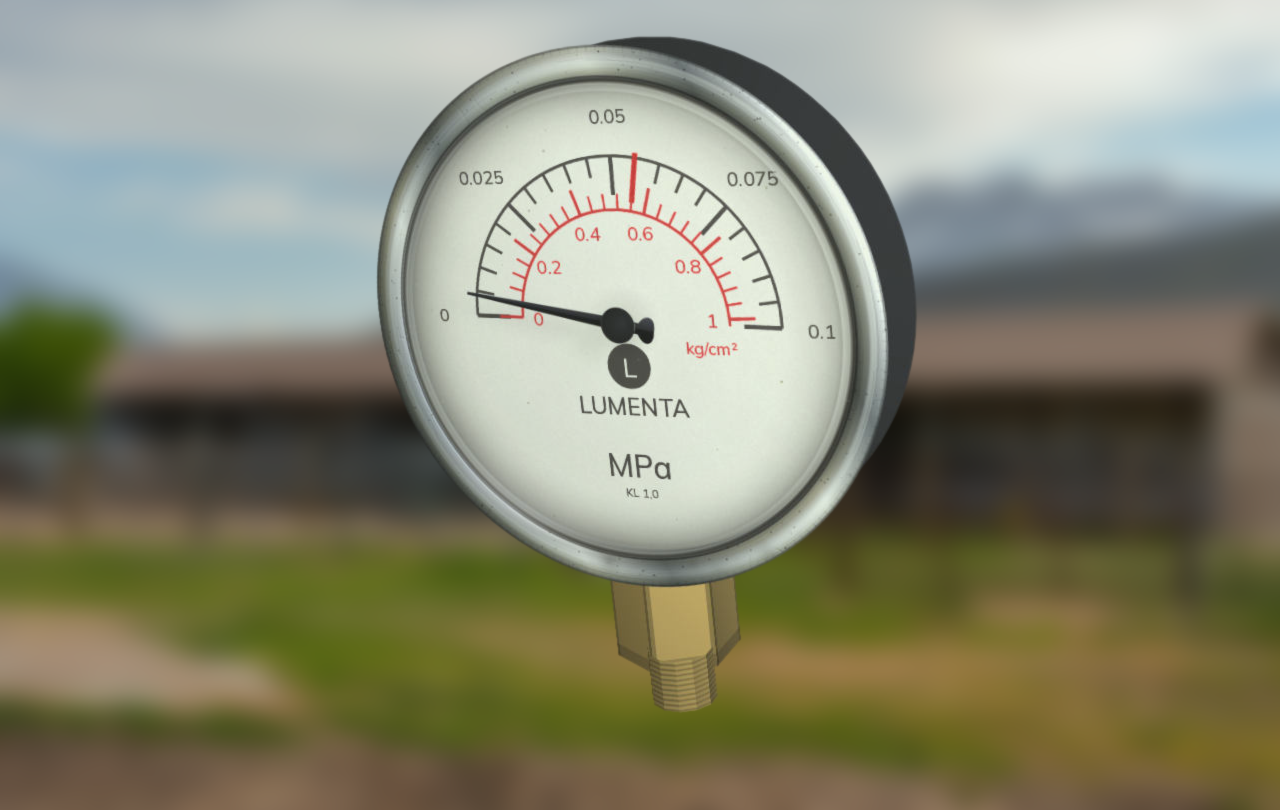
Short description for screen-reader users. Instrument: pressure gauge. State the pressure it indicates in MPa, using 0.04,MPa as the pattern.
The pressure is 0.005,MPa
